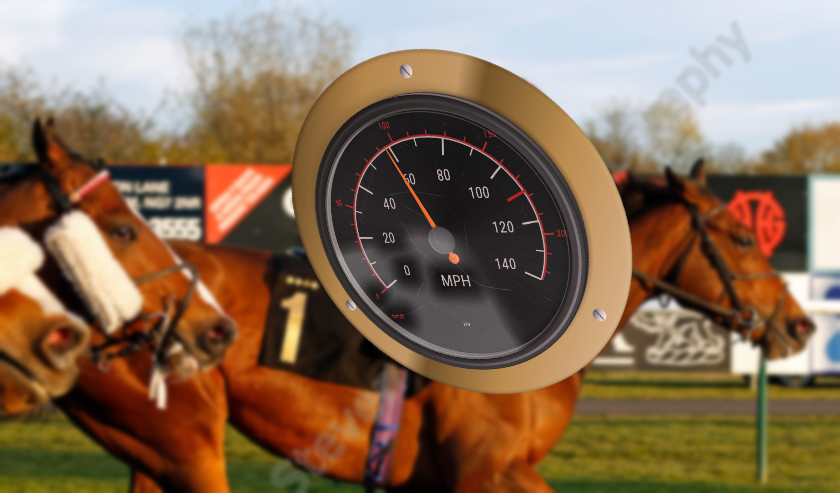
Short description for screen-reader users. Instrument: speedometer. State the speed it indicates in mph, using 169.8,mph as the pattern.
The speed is 60,mph
